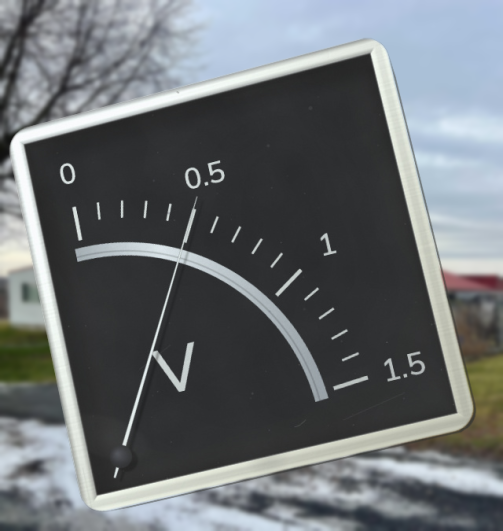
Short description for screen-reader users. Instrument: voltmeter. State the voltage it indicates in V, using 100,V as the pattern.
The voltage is 0.5,V
